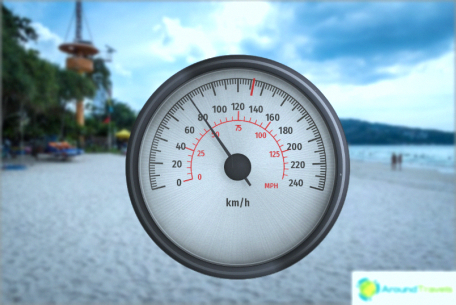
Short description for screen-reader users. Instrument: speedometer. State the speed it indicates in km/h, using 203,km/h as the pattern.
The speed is 80,km/h
